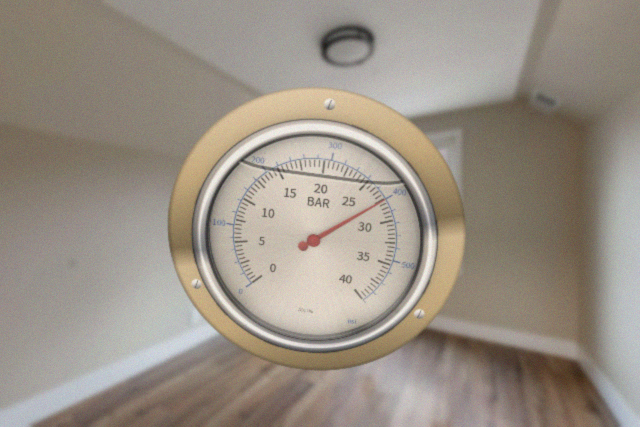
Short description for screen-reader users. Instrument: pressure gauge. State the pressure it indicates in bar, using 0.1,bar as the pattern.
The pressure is 27.5,bar
